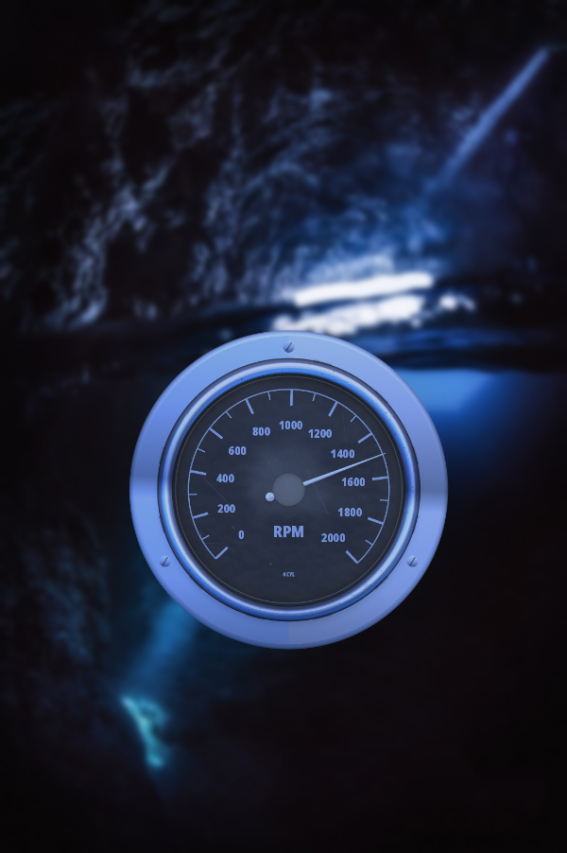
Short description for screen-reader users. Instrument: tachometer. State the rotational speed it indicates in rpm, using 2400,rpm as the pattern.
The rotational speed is 1500,rpm
